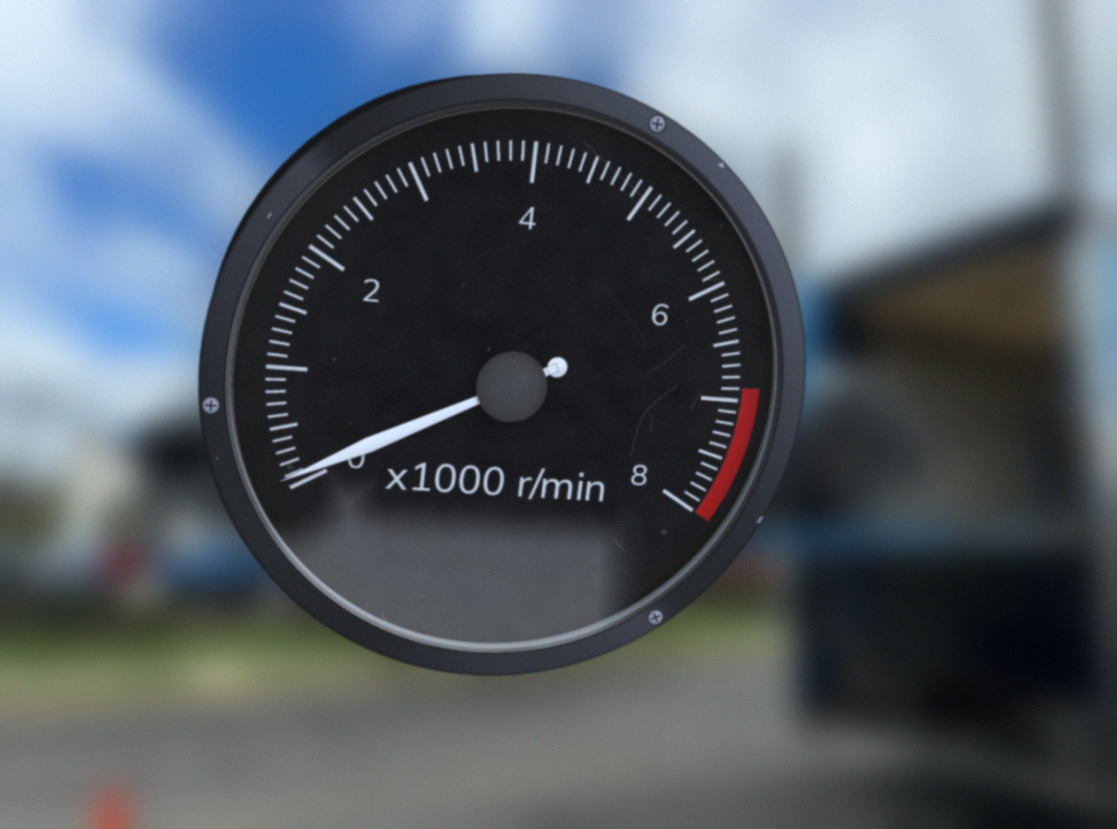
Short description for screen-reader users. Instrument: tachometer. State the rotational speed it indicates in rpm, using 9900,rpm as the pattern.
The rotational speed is 100,rpm
